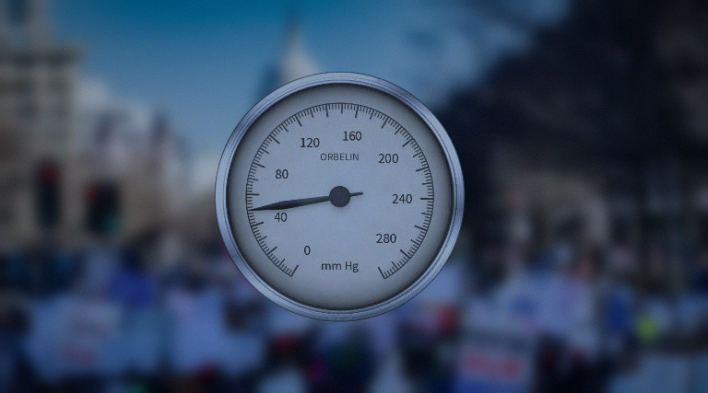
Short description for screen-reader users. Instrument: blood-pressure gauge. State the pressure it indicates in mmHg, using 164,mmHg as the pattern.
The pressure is 50,mmHg
